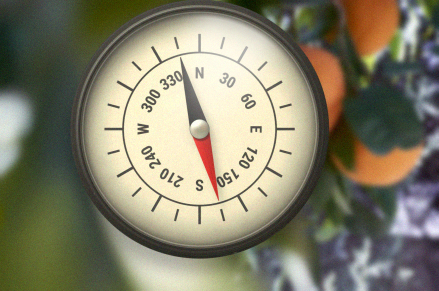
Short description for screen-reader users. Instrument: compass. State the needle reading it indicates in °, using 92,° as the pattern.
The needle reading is 165,°
